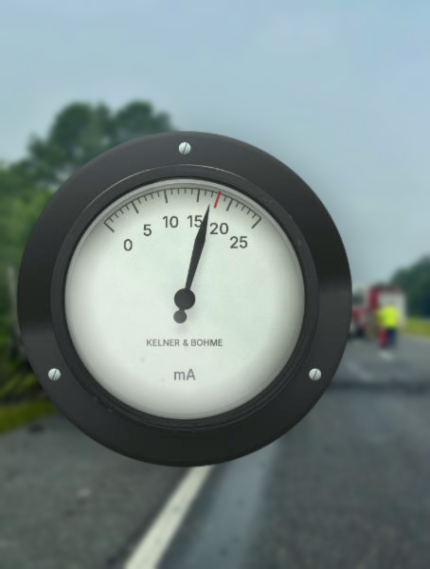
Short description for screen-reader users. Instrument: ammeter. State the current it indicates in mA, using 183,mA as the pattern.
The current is 17,mA
